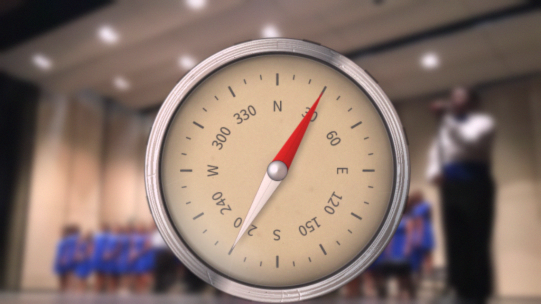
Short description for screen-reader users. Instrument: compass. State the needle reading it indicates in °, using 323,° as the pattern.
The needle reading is 30,°
